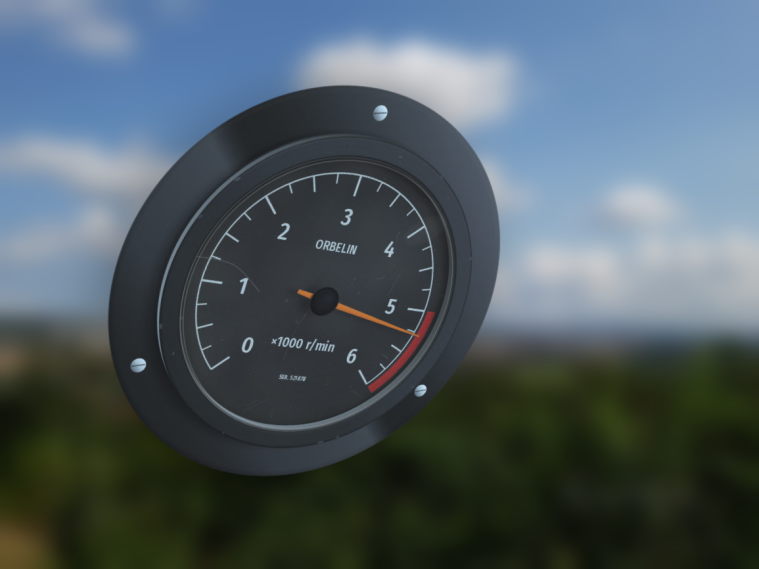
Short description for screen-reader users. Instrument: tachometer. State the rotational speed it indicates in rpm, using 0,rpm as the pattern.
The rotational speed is 5250,rpm
